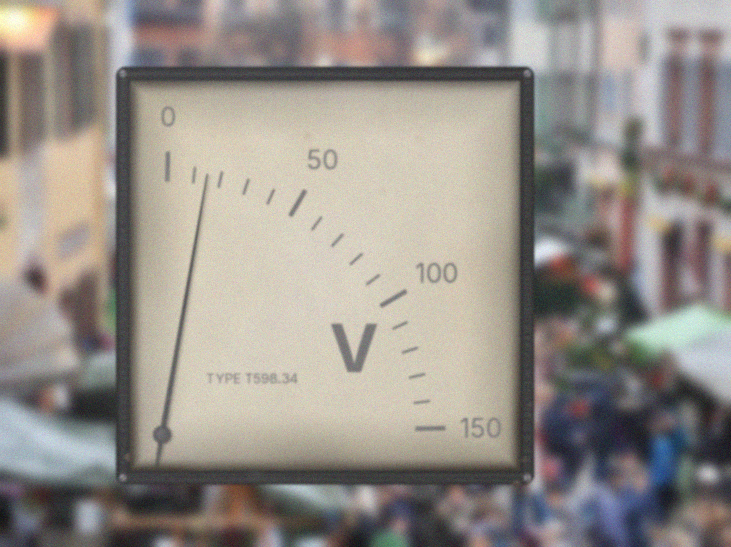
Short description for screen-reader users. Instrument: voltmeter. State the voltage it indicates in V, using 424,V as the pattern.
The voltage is 15,V
